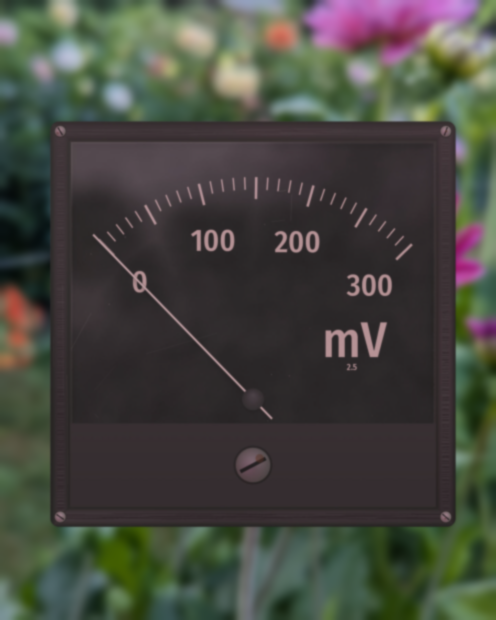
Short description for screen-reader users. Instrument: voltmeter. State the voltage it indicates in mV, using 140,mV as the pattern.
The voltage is 0,mV
